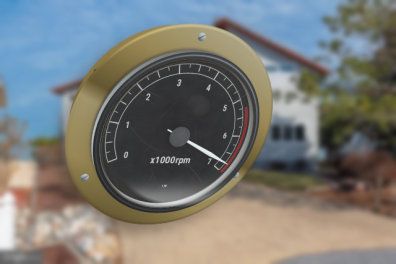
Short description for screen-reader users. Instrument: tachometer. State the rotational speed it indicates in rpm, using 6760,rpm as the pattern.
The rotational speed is 6750,rpm
